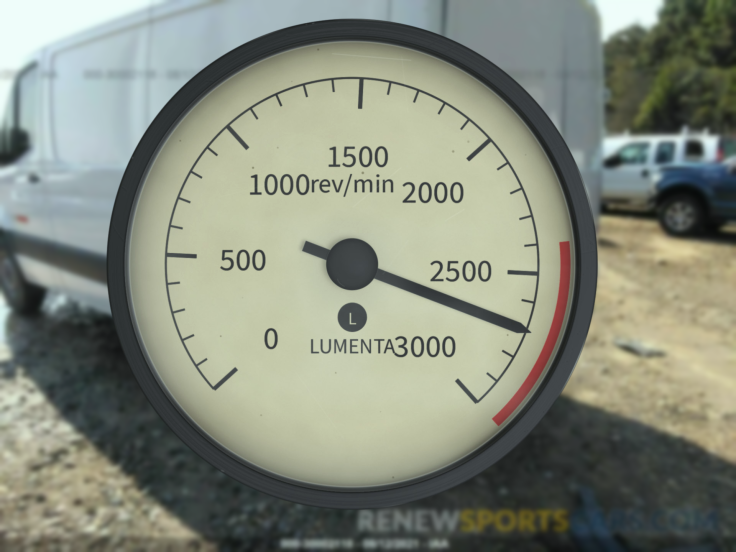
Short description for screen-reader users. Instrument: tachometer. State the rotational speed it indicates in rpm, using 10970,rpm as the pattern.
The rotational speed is 2700,rpm
